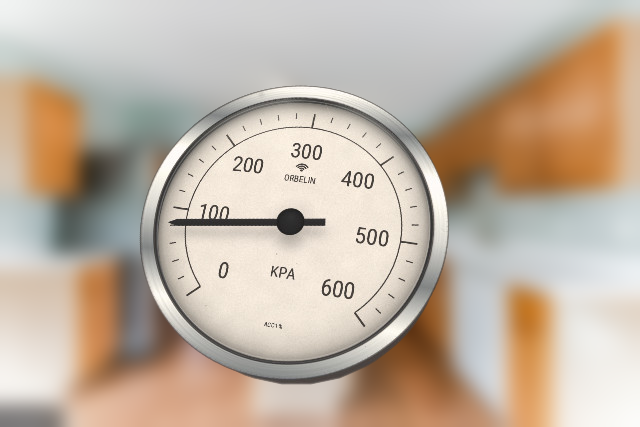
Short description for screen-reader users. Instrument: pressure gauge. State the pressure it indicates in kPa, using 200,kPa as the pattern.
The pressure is 80,kPa
